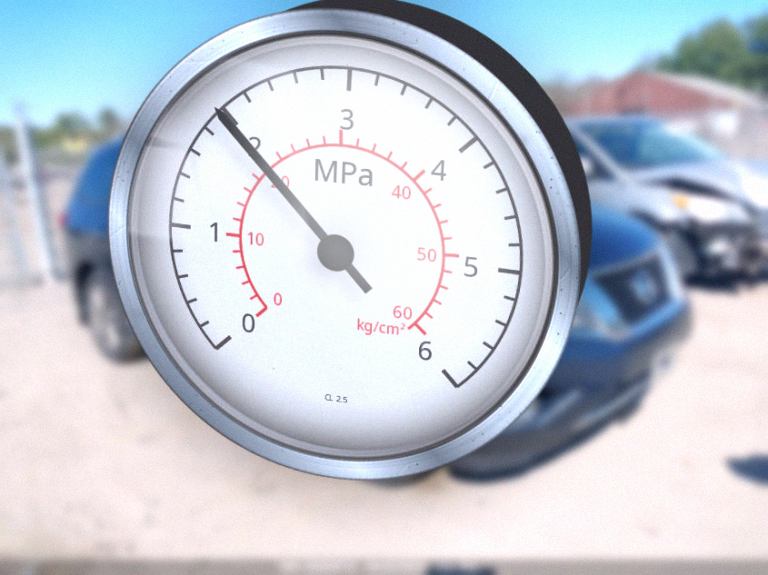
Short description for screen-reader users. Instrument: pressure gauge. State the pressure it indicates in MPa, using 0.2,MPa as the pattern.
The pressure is 2,MPa
